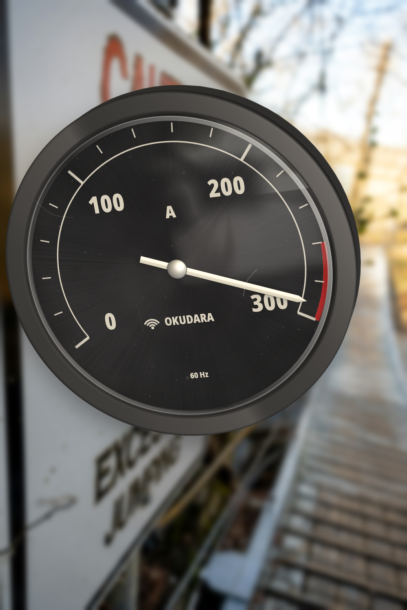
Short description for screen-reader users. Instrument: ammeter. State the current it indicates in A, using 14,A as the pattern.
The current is 290,A
